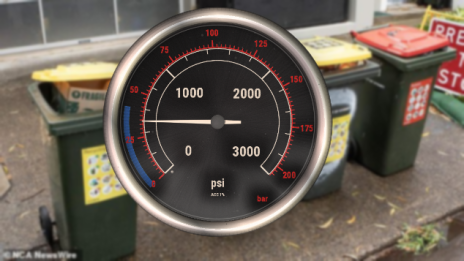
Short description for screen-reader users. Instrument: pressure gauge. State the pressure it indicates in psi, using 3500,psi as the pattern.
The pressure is 500,psi
